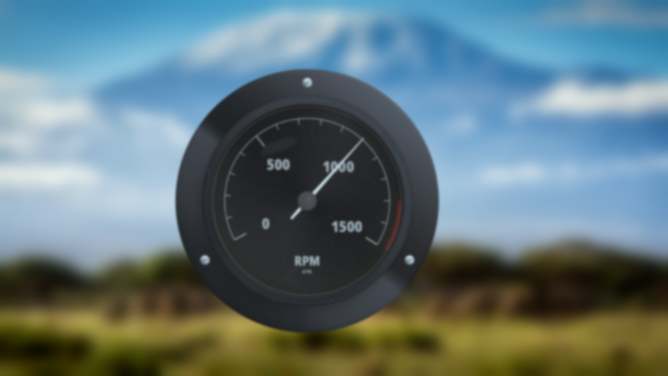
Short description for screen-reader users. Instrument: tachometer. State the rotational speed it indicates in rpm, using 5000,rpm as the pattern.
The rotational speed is 1000,rpm
